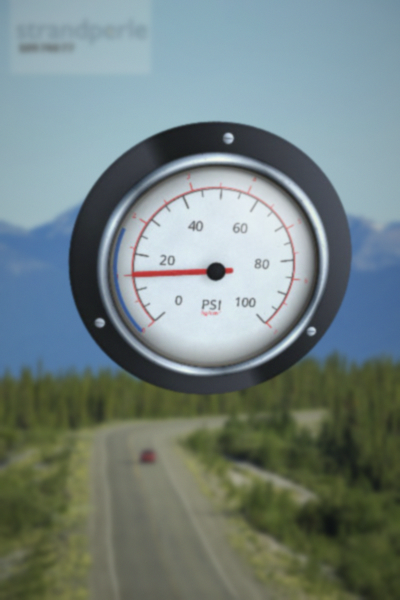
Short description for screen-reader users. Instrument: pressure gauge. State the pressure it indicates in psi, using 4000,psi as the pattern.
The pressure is 15,psi
